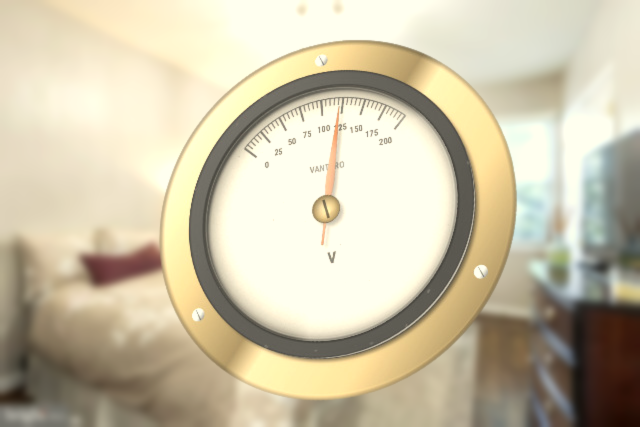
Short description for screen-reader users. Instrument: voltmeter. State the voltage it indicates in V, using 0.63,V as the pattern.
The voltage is 125,V
